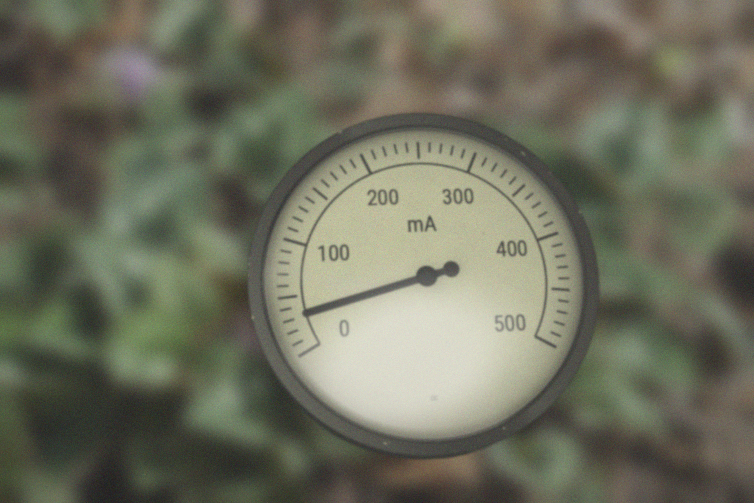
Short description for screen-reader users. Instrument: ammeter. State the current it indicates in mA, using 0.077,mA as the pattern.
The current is 30,mA
